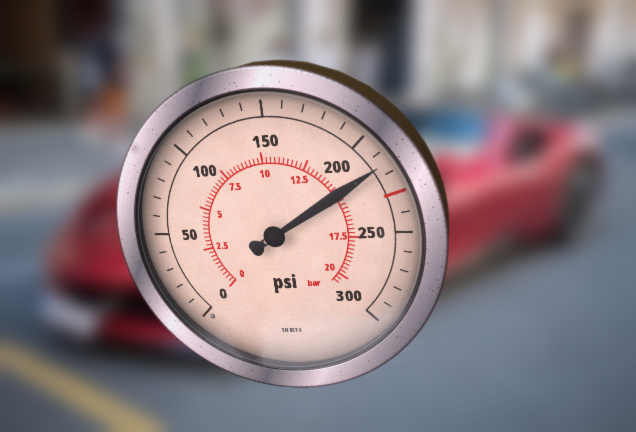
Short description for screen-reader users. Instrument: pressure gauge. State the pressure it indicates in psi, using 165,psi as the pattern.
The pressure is 215,psi
